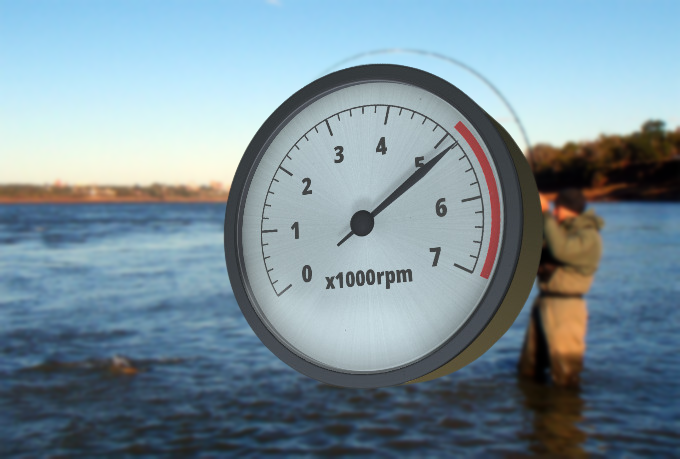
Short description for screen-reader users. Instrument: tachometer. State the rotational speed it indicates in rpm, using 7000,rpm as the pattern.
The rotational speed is 5200,rpm
